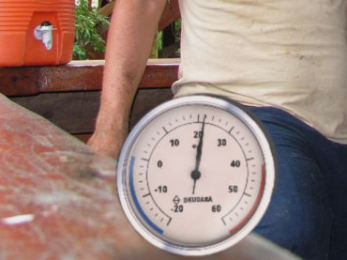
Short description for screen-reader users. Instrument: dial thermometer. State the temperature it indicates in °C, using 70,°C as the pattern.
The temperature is 22,°C
